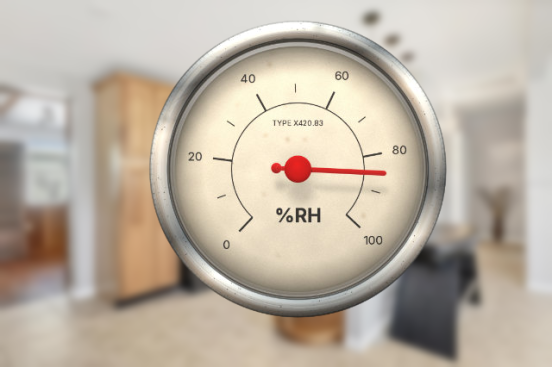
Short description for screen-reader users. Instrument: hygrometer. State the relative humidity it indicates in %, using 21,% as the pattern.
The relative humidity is 85,%
